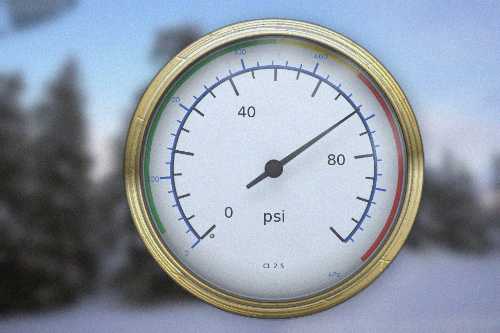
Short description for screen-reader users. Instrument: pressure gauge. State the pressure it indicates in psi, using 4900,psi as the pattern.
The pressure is 70,psi
